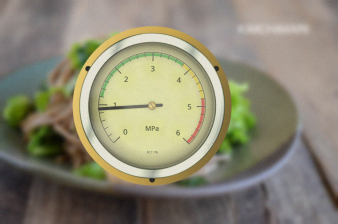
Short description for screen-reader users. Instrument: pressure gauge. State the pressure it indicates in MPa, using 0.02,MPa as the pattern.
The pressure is 0.9,MPa
